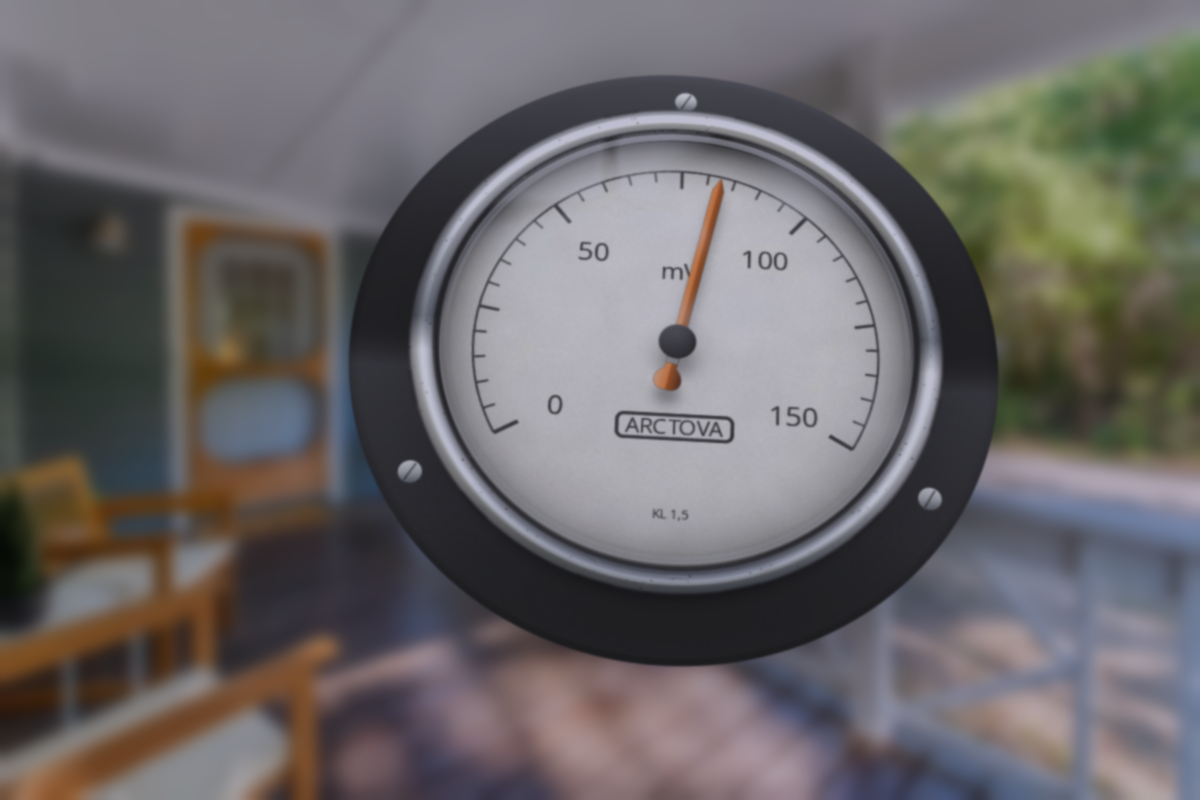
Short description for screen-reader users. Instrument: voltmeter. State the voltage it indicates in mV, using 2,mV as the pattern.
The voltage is 82.5,mV
